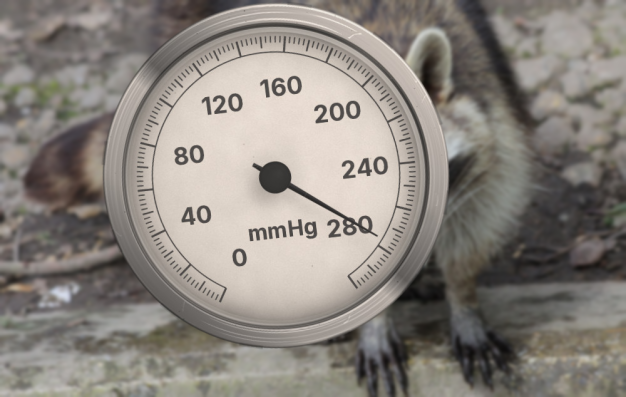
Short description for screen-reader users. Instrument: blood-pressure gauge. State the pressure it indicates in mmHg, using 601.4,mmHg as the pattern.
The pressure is 276,mmHg
